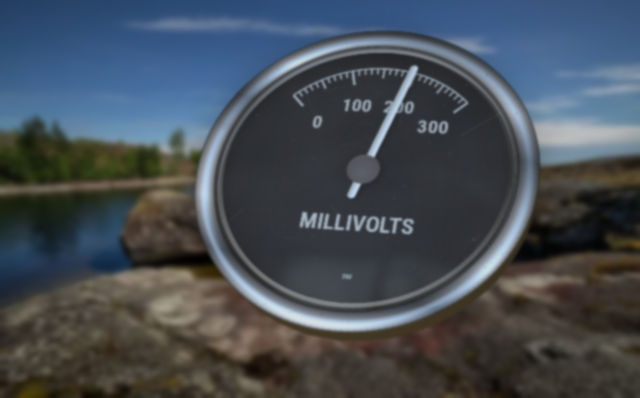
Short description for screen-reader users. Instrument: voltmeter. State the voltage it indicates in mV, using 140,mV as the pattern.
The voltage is 200,mV
